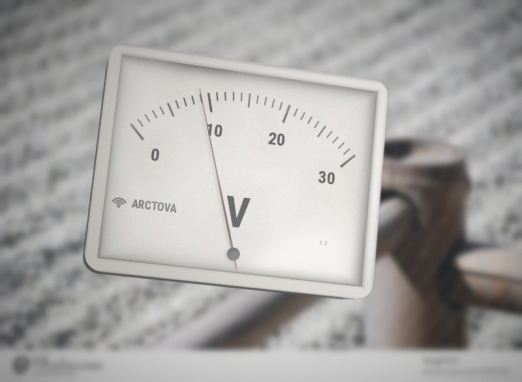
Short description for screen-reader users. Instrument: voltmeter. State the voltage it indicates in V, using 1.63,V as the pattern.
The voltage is 9,V
